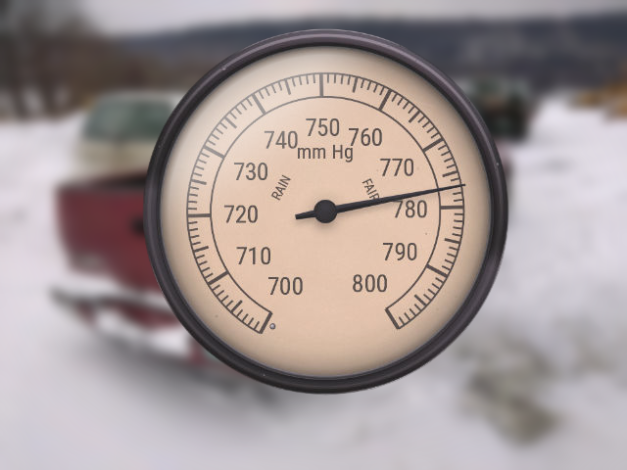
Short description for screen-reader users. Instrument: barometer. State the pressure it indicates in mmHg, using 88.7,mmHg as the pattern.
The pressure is 777,mmHg
